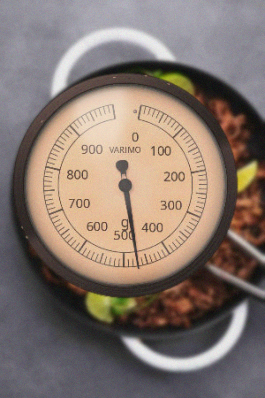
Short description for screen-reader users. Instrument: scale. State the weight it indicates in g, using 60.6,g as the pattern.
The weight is 470,g
